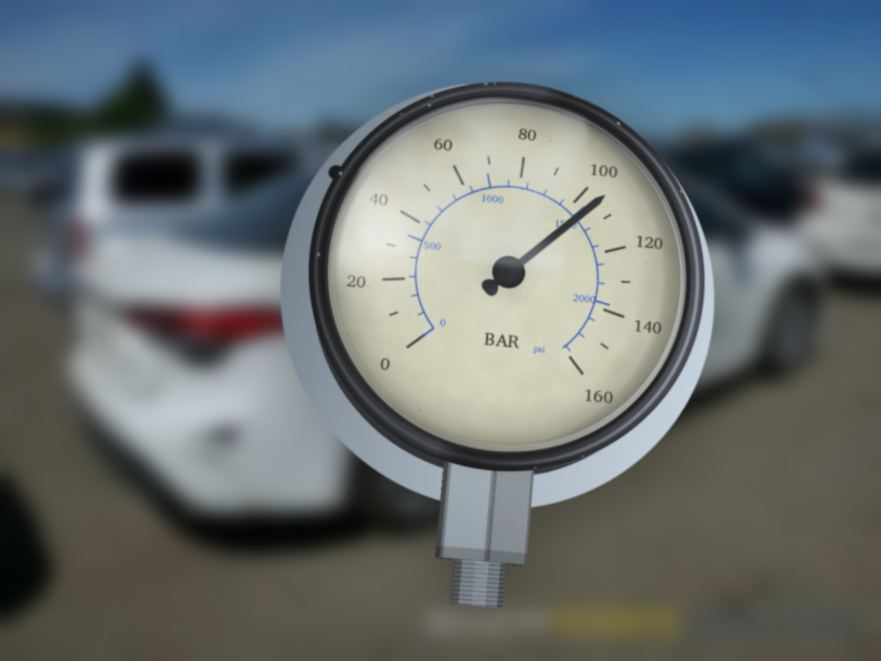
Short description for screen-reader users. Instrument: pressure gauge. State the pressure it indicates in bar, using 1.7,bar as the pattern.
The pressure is 105,bar
